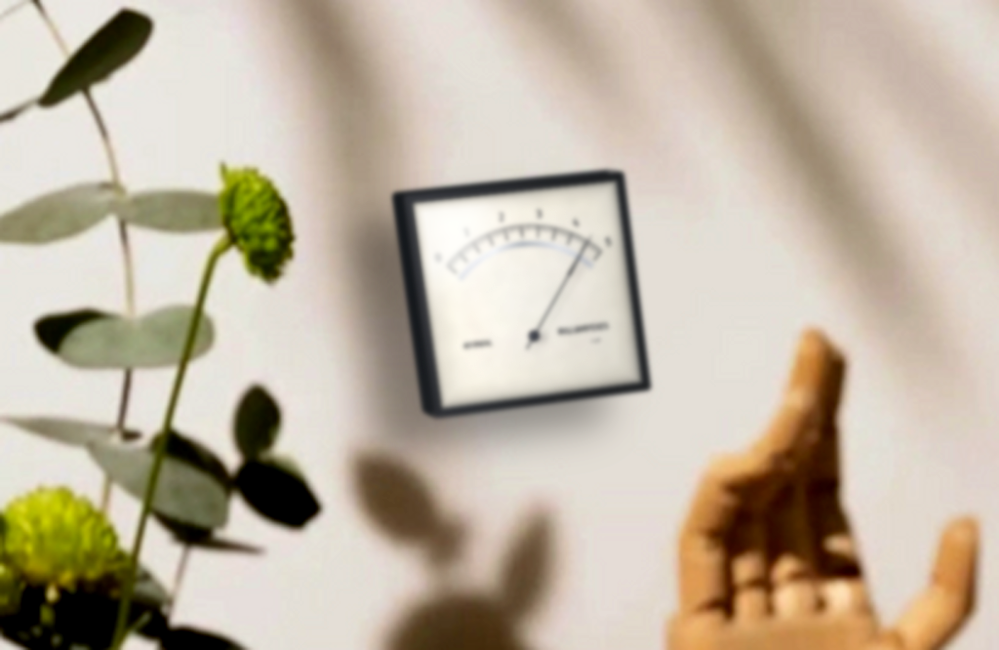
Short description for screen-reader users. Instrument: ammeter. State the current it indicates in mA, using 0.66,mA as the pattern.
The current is 4.5,mA
